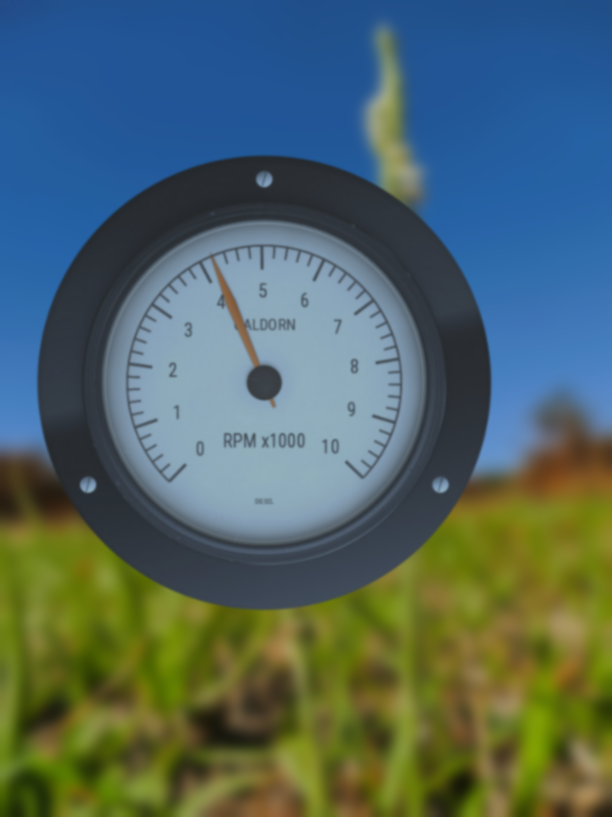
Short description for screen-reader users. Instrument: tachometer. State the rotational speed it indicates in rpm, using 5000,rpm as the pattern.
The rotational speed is 4200,rpm
